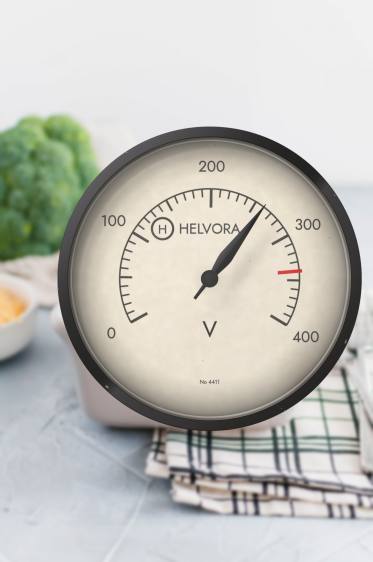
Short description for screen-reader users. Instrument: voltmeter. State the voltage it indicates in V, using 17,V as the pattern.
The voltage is 260,V
